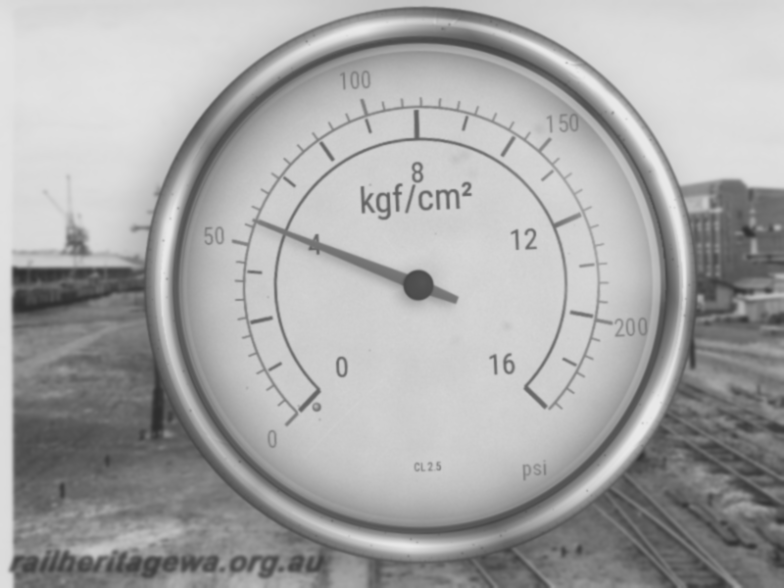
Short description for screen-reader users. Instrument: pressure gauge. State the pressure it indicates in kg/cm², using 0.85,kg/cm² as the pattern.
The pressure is 4,kg/cm²
